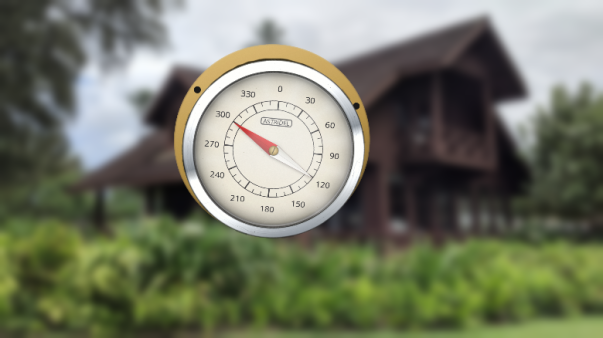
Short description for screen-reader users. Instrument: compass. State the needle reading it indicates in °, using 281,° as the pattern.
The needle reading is 300,°
